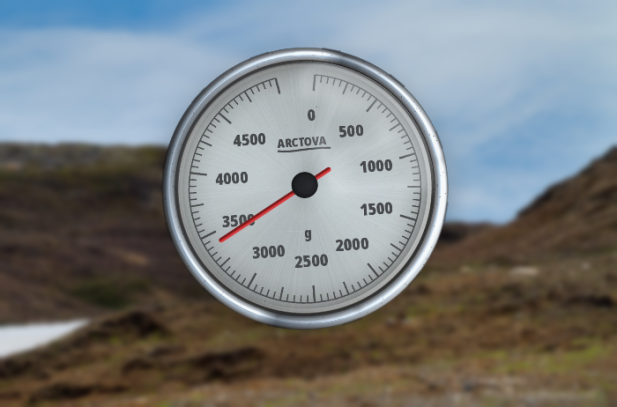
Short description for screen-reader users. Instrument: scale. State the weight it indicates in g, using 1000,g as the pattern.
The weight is 3400,g
